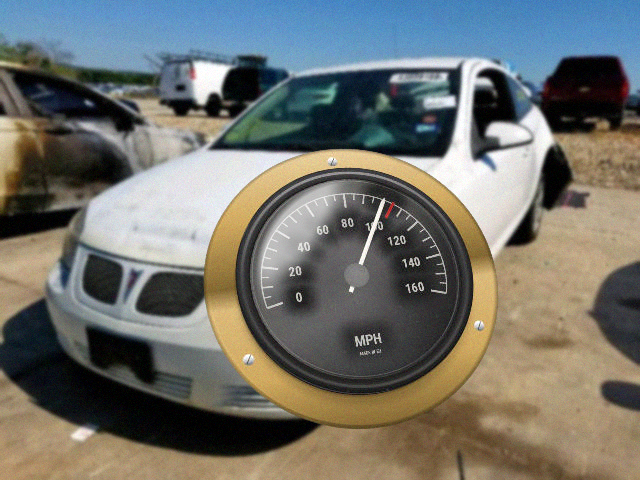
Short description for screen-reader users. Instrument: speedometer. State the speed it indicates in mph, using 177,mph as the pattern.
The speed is 100,mph
